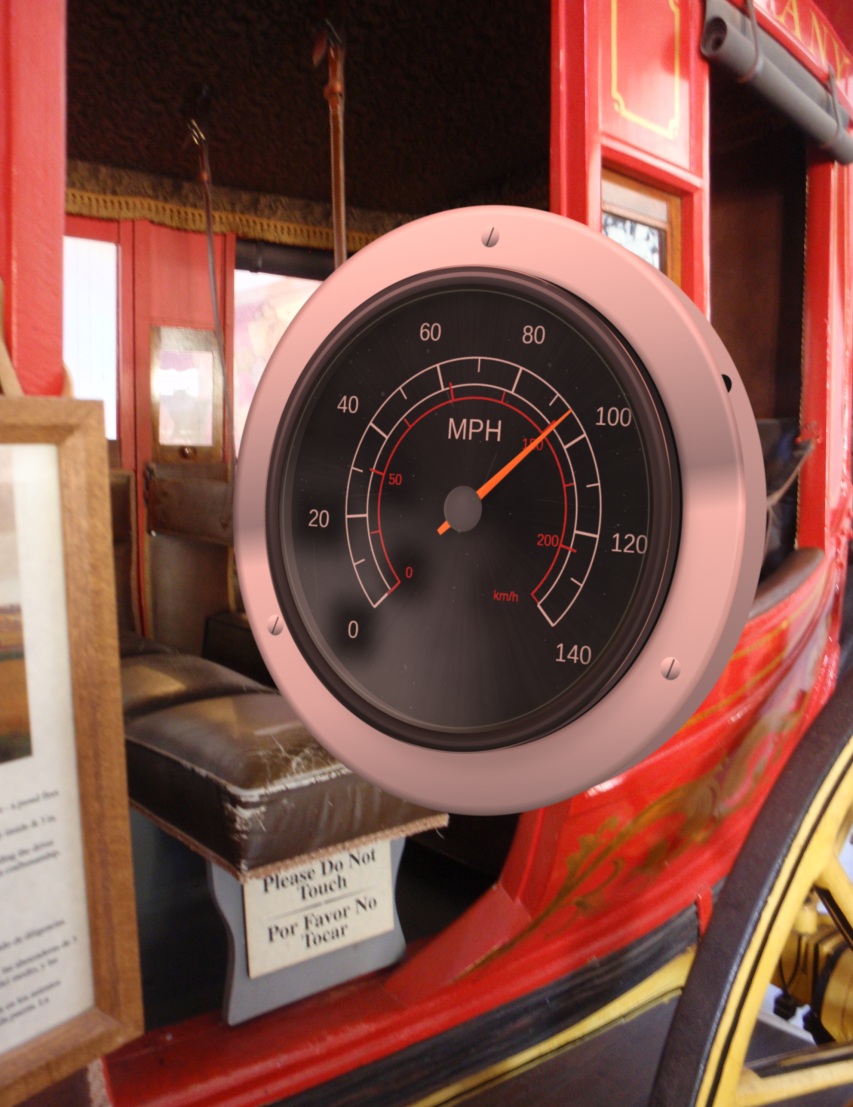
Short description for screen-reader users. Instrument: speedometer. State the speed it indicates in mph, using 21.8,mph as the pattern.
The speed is 95,mph
